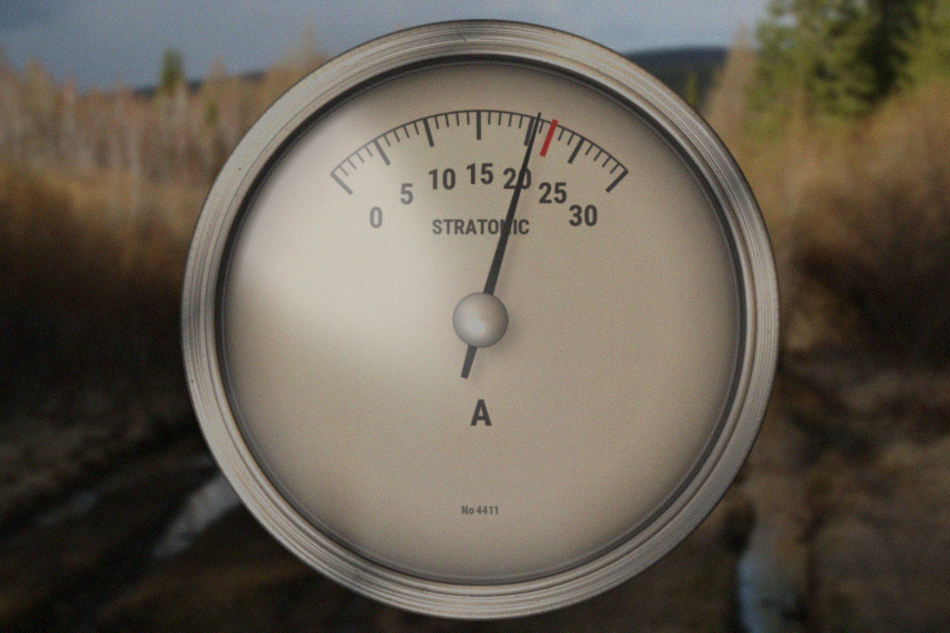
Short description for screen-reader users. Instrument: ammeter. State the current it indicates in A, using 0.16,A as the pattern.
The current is 20.5,A
